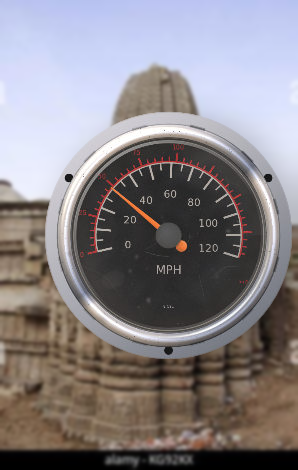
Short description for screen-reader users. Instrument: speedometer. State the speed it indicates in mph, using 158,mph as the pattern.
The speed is 30,mph
